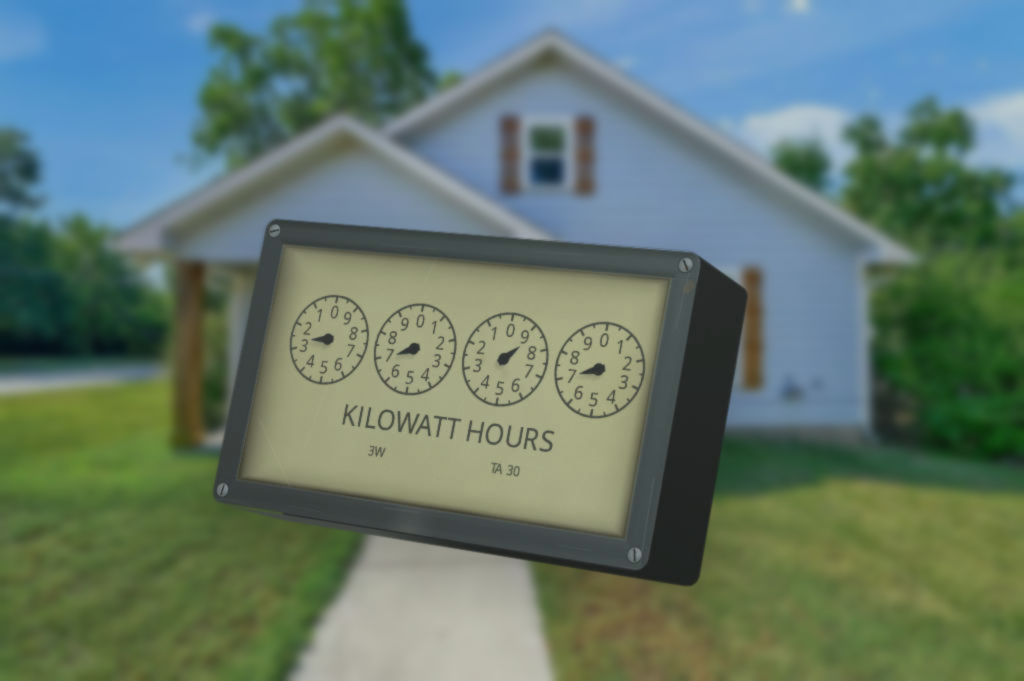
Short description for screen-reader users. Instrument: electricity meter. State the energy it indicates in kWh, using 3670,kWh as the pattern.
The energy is 2687,kWh
